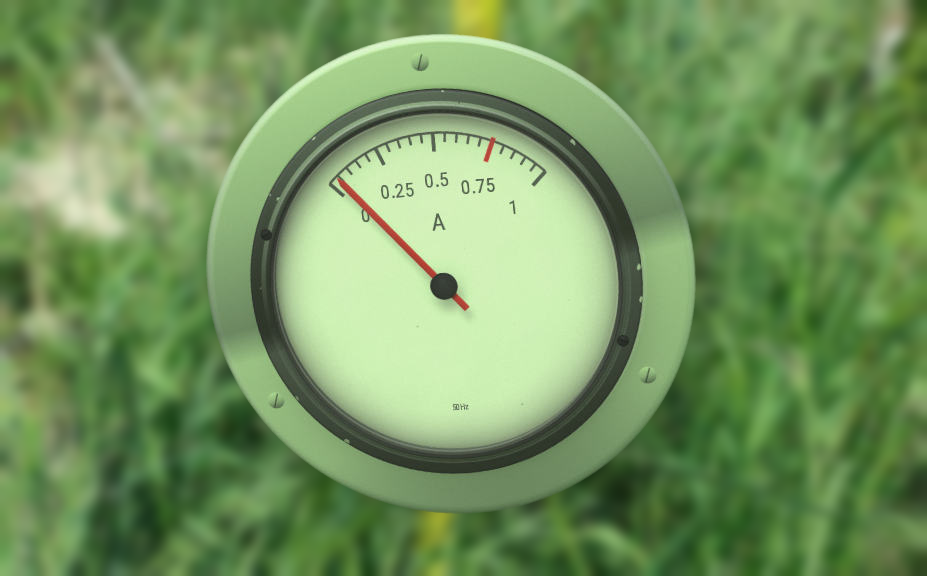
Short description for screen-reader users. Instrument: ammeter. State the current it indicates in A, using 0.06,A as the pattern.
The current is 0.05,A
